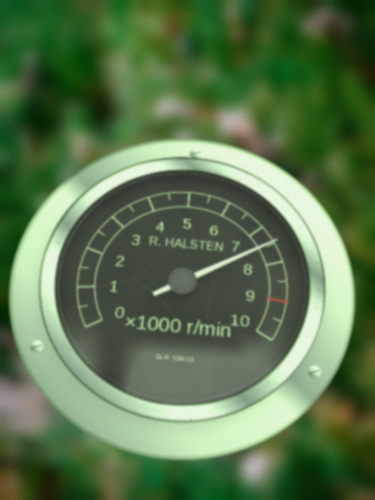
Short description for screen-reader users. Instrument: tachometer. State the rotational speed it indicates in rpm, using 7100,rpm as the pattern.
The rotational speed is 7500,rpm
